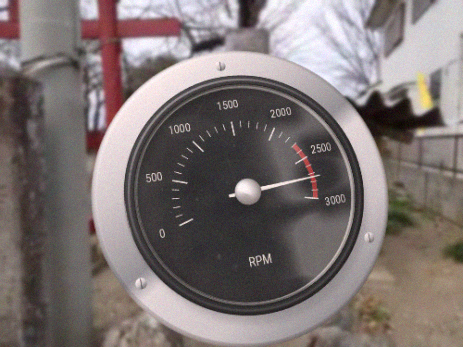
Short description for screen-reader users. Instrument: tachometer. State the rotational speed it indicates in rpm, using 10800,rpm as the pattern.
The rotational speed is 2750,rpm
